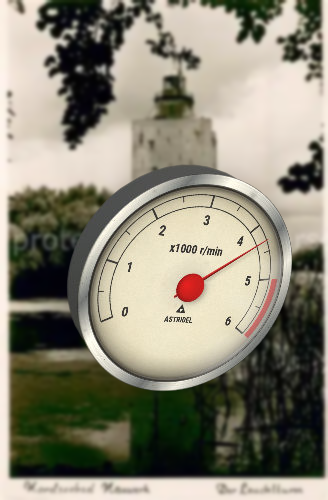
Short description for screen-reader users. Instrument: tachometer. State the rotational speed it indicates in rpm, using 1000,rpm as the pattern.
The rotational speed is 4250,rpm
